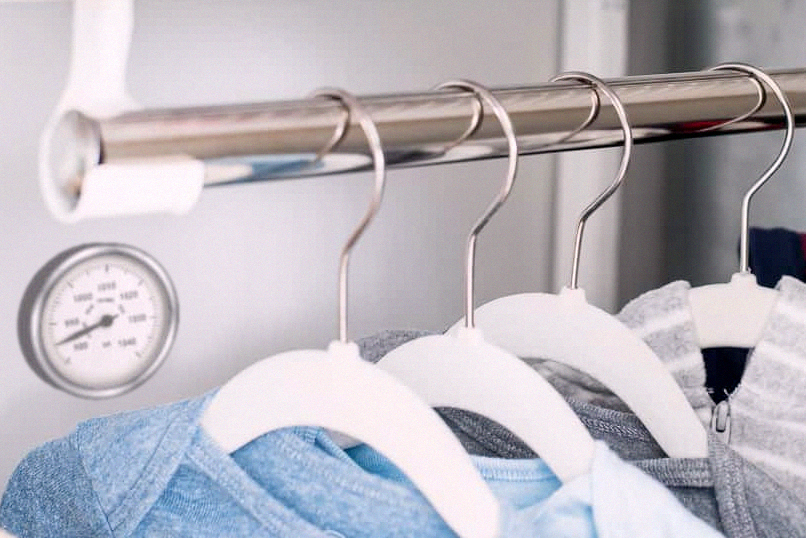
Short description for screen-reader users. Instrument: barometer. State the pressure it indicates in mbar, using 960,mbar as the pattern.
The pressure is 985,mbar
